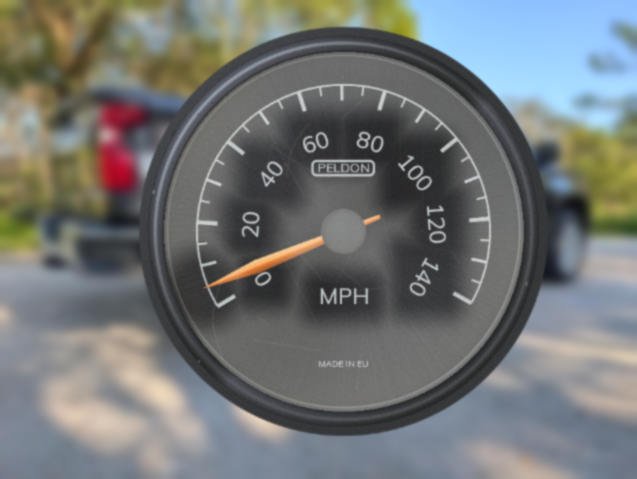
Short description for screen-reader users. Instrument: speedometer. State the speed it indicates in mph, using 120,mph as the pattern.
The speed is 5,mph
